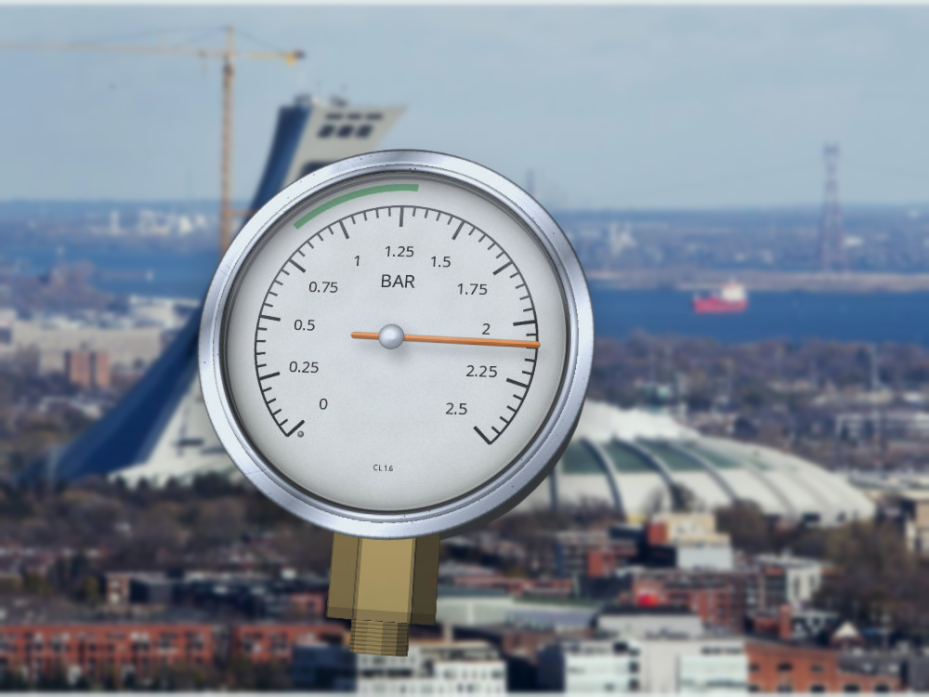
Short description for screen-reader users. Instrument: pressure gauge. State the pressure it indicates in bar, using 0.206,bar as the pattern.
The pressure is 2.1,bar
